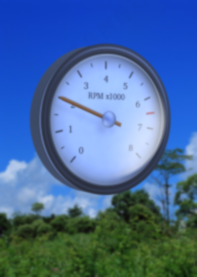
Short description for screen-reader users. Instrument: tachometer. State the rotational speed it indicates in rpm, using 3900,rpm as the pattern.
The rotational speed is 2000,rpm
